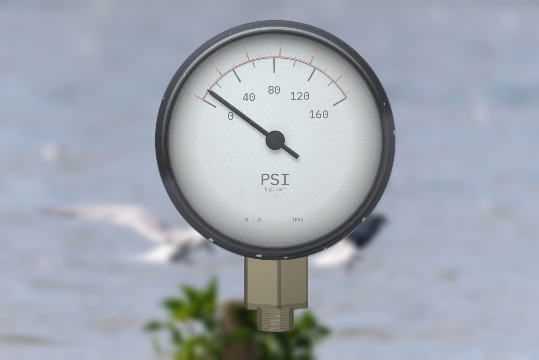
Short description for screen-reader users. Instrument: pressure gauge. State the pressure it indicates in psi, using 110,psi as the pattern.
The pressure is 10,psi
